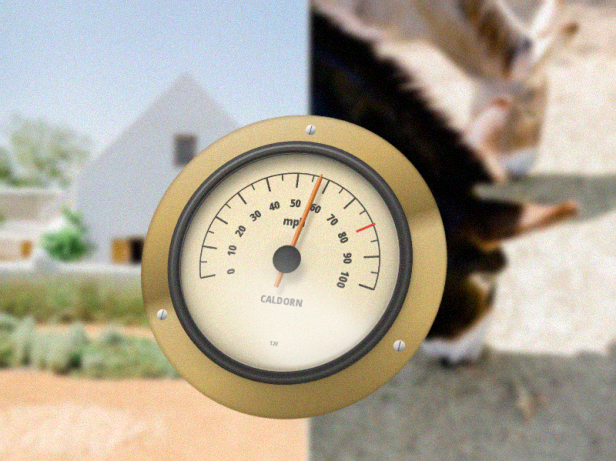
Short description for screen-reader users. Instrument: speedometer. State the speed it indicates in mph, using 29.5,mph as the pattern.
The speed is 57.5,mph
